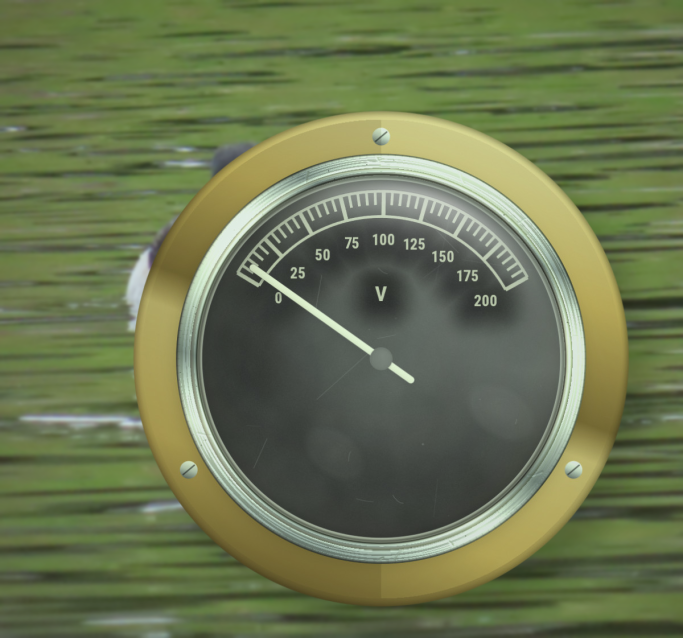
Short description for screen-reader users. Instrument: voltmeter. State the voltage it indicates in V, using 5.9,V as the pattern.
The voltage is 7.5,V
